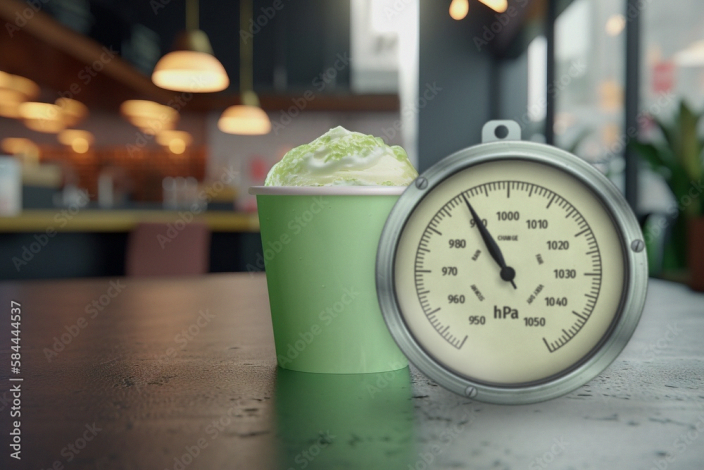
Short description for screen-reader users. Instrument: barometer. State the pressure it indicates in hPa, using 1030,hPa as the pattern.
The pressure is 990,hPa
